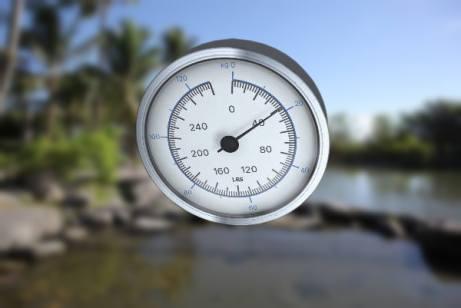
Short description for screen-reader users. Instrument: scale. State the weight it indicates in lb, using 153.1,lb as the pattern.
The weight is 40,lb
